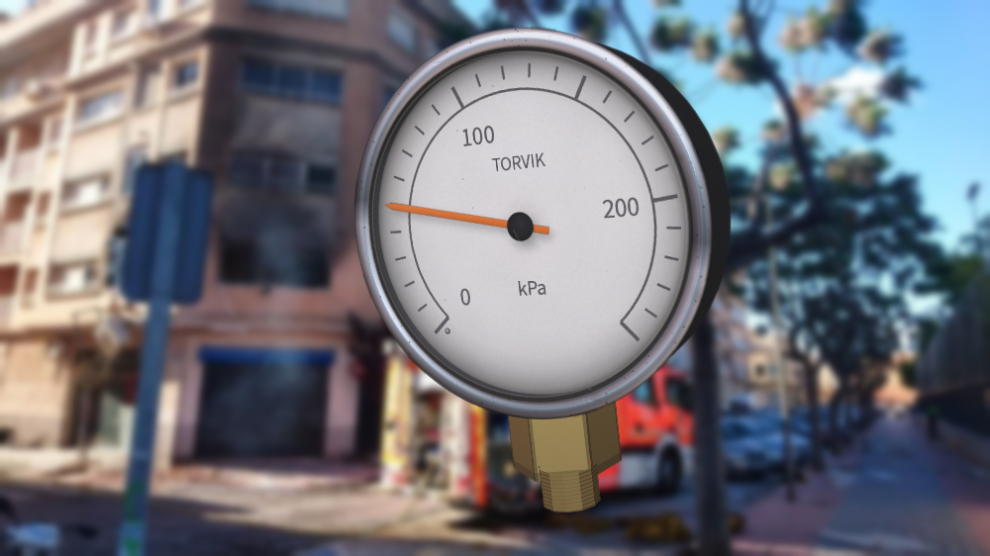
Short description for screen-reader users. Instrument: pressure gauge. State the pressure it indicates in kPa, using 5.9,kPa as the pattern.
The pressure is 50,kPa
